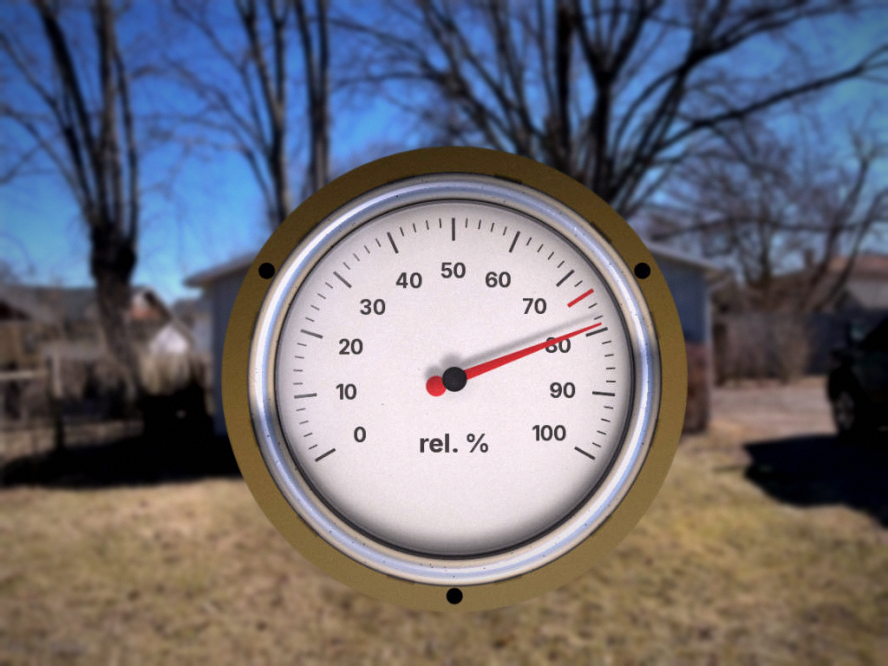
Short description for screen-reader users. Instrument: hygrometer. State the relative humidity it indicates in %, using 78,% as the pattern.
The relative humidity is 79,%
